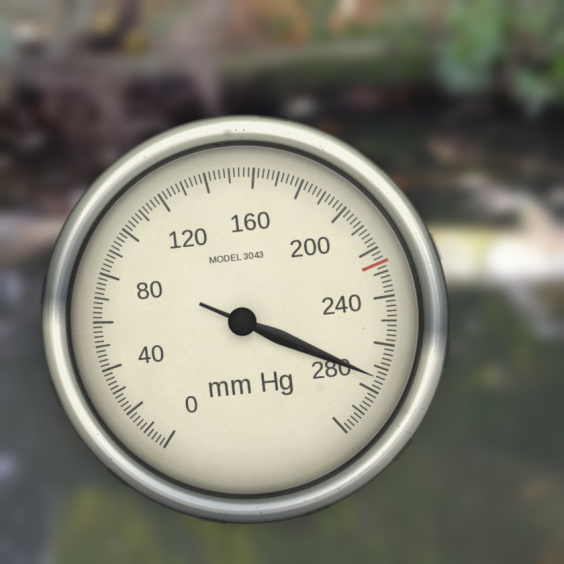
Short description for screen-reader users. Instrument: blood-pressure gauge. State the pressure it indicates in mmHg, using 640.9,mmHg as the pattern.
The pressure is 274,mmHg
